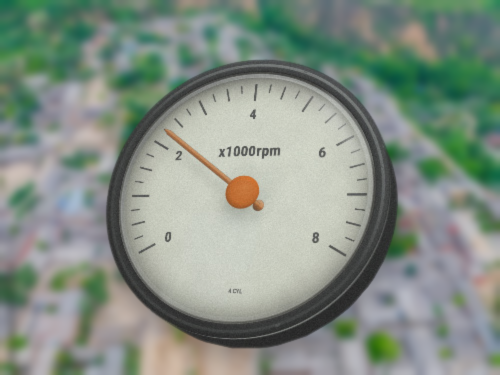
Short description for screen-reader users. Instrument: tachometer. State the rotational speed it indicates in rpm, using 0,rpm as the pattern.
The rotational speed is 2250,rpm
